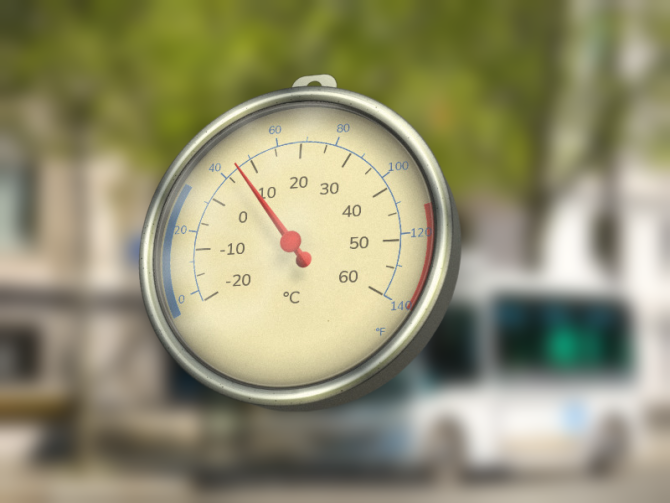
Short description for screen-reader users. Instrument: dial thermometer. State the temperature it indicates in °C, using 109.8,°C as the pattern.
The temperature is 7.5,°C
